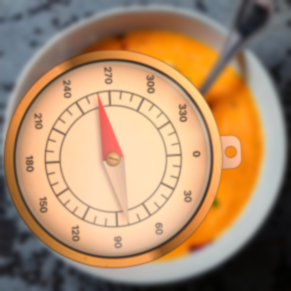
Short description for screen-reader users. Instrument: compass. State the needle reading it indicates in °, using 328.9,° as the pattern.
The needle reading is 260,°
